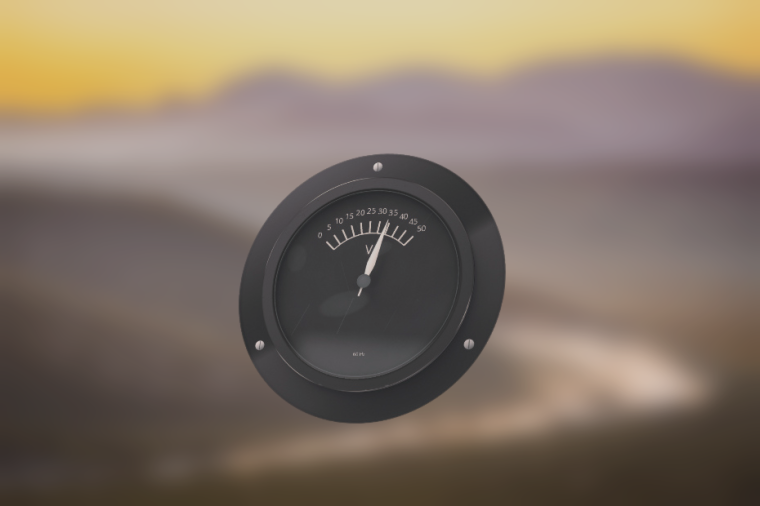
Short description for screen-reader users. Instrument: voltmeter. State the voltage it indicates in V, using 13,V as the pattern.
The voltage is 35,V
